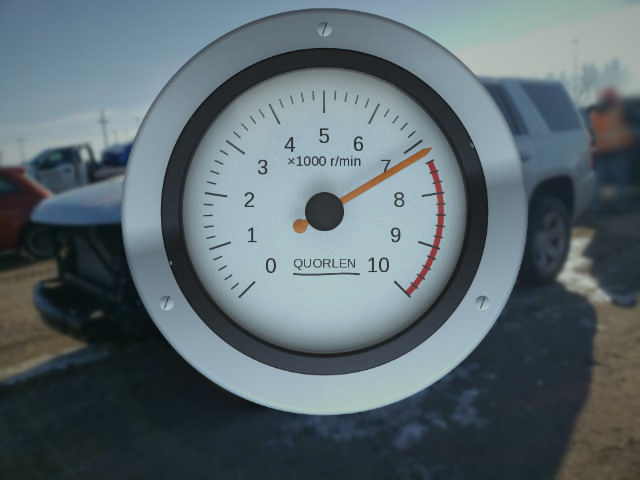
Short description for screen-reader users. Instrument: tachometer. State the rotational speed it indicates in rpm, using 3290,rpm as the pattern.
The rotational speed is 7200,rpm
